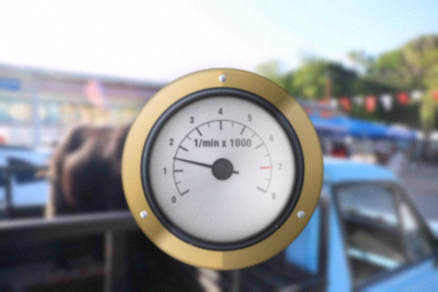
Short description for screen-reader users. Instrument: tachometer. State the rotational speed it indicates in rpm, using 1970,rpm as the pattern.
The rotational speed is 1500,rpm
